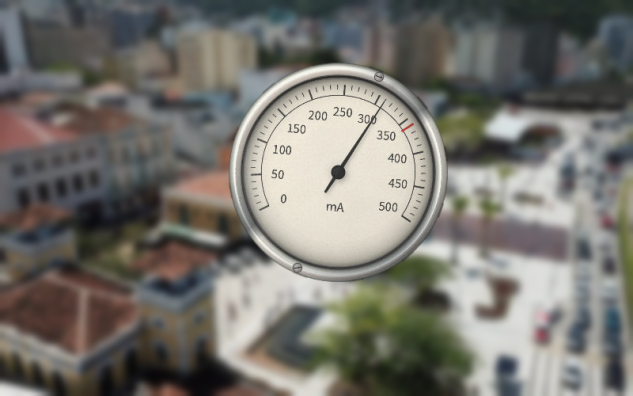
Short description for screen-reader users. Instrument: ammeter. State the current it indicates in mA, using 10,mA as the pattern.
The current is 310,mA
